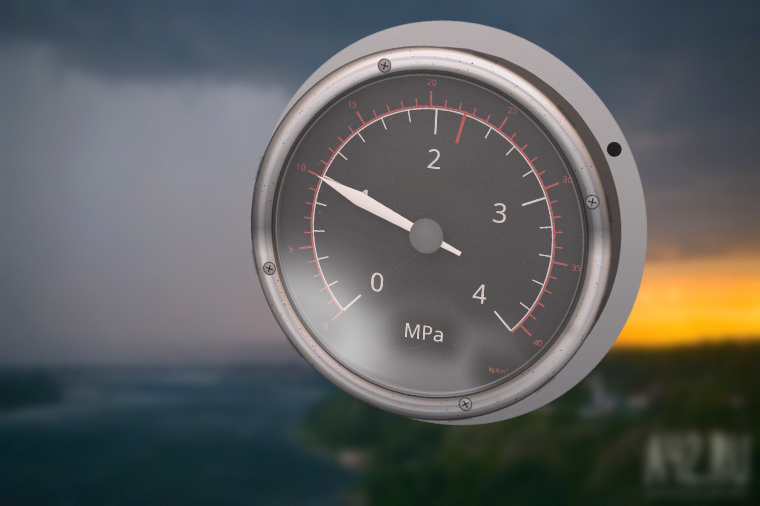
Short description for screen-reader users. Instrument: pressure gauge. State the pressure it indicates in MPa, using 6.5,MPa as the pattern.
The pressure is 1,MPa
